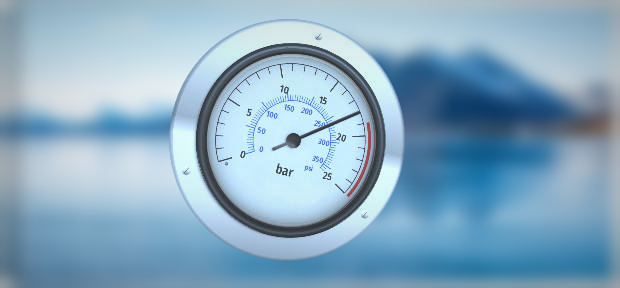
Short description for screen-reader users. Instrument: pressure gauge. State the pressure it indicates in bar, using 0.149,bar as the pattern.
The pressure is 18,bar
